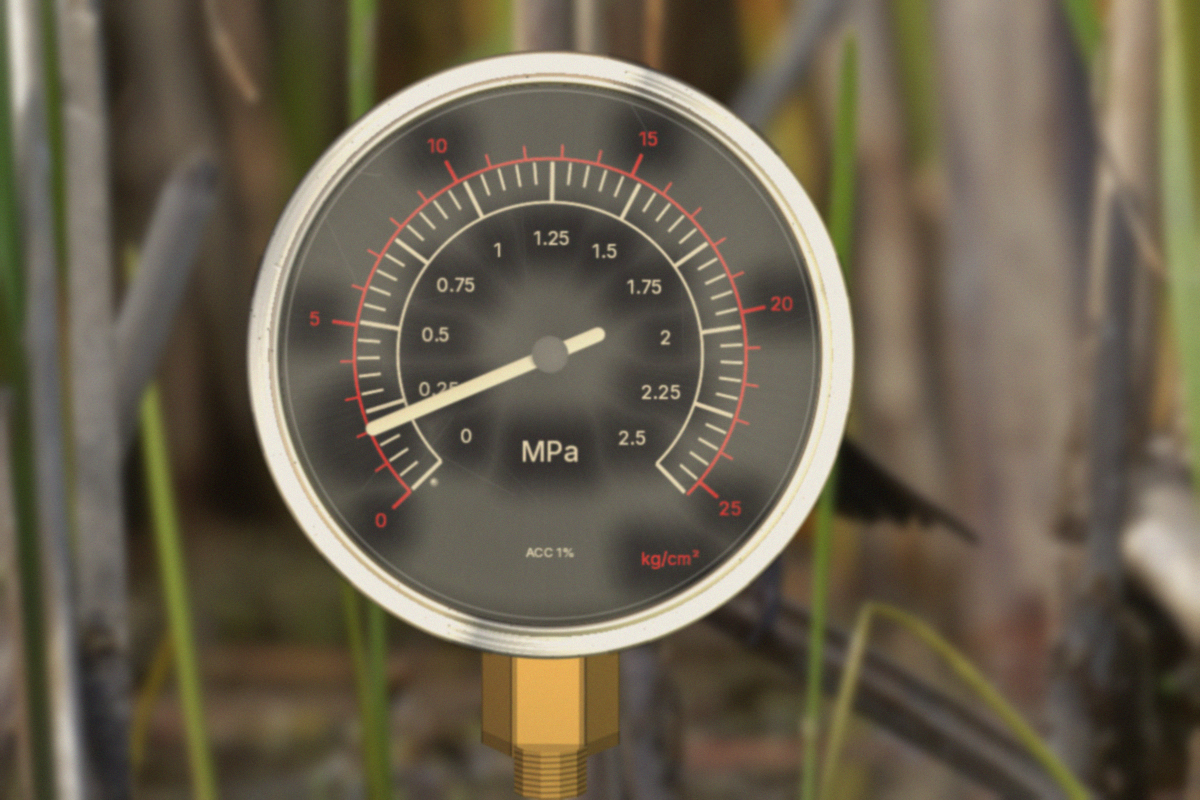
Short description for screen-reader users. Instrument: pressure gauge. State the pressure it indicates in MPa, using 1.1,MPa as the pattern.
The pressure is 0.2,MPa
